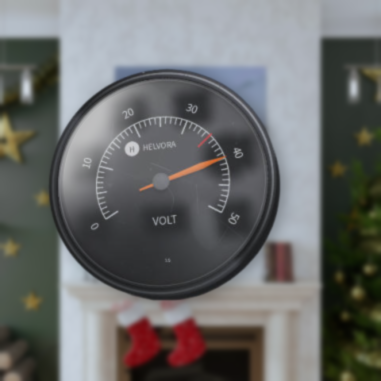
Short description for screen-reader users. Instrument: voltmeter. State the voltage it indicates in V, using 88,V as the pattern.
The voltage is 40,V
